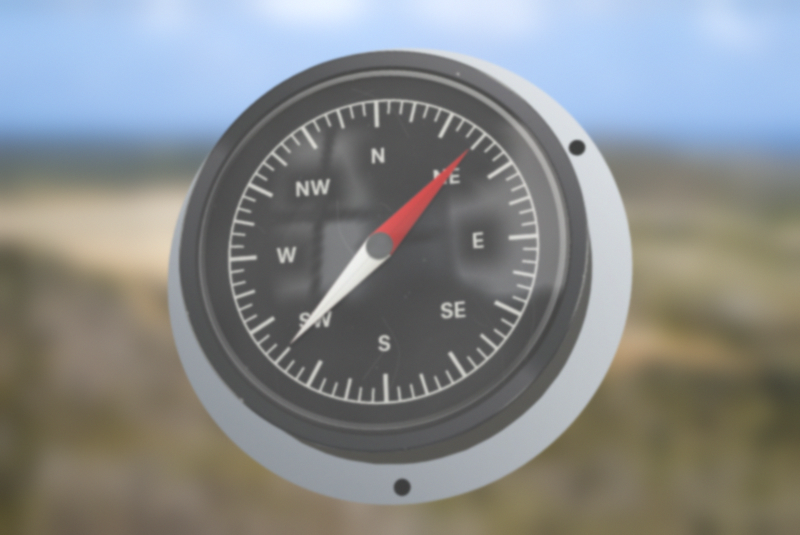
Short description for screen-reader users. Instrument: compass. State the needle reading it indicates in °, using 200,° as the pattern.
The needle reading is 45,°
